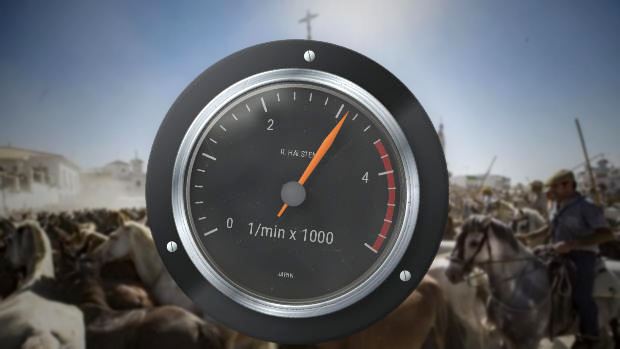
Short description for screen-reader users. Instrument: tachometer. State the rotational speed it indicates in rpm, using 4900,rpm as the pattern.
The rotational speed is 3100,rpm
